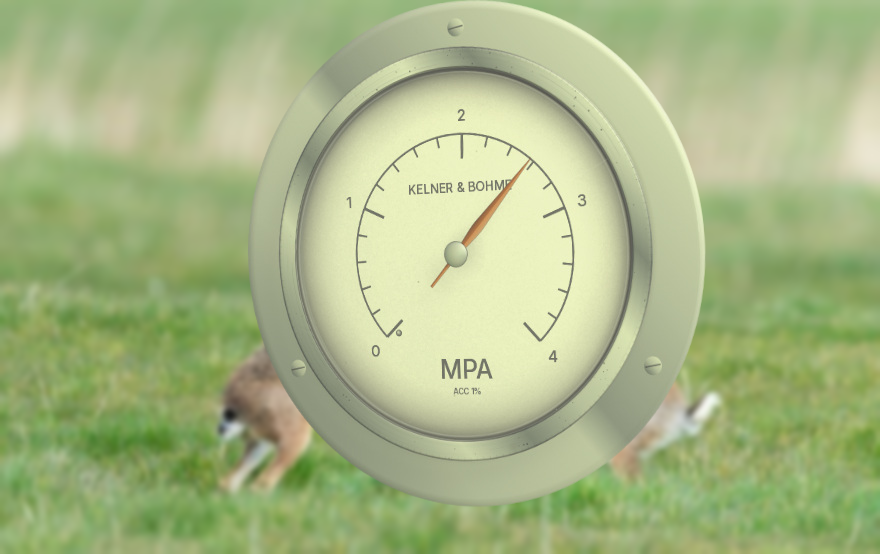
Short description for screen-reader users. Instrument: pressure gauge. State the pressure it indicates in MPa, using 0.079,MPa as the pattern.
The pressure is 2.6,MPa
